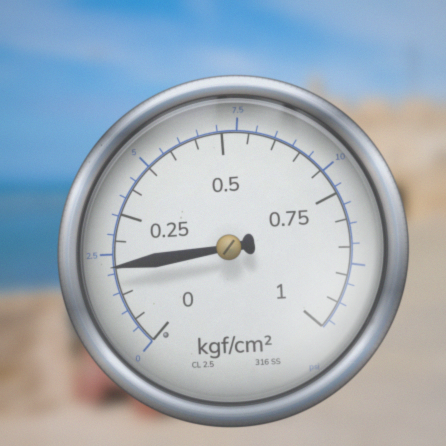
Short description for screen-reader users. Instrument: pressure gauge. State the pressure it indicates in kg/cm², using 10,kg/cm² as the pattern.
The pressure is 0.15,kg/cm²
